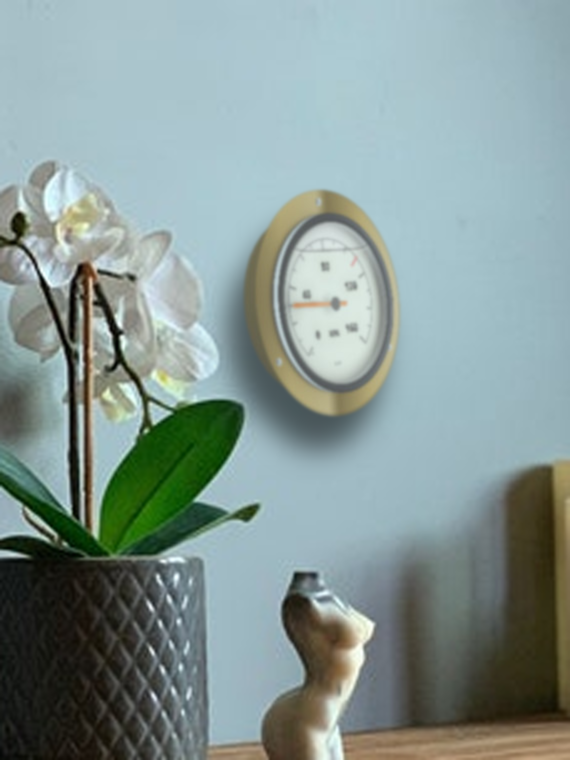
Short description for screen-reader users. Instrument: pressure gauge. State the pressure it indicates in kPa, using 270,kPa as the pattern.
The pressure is 30,kPa
